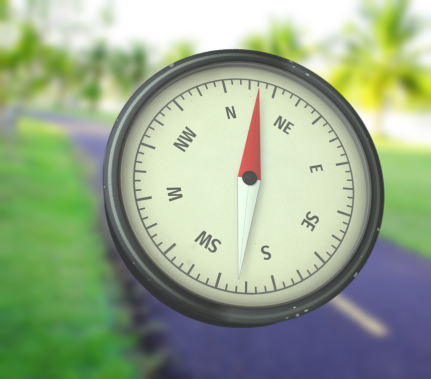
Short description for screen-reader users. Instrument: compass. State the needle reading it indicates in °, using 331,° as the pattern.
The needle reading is 20,°
